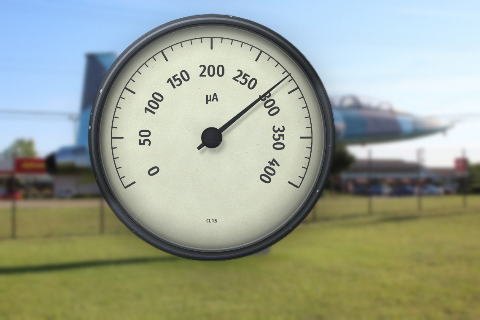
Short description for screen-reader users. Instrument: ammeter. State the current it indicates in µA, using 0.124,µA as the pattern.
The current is 285,µA
